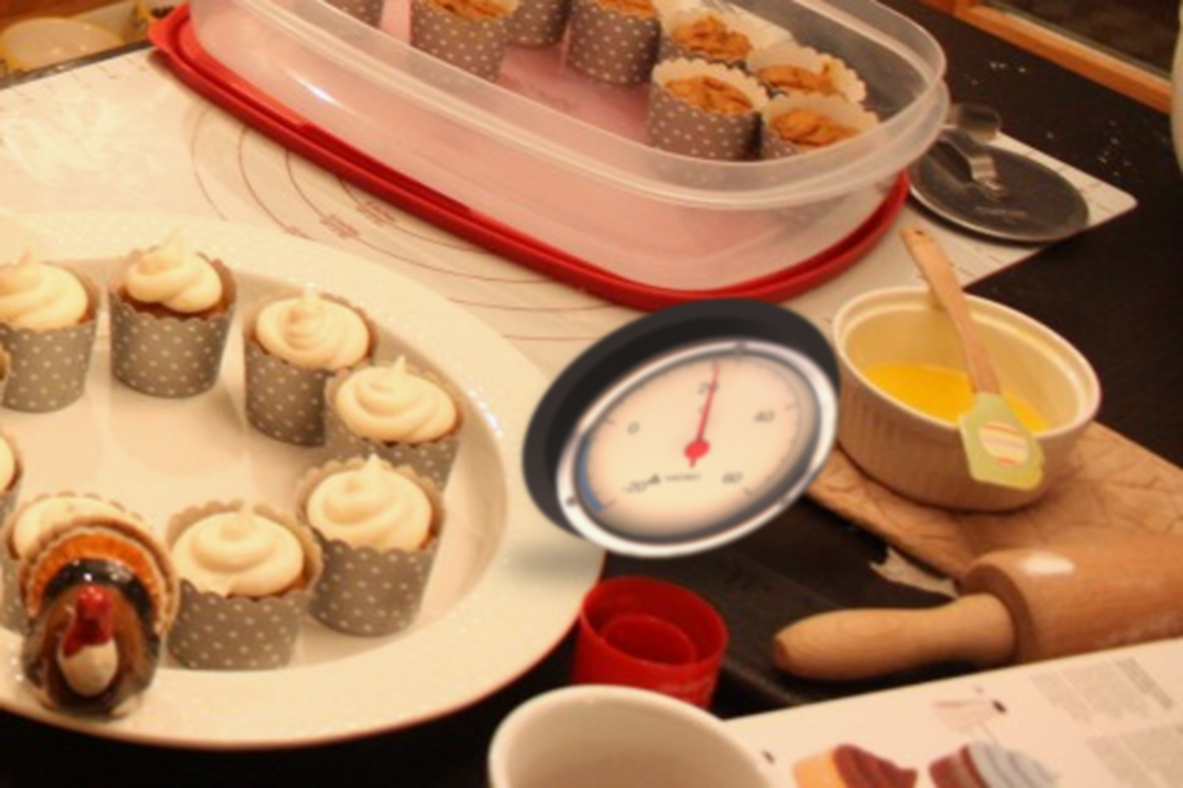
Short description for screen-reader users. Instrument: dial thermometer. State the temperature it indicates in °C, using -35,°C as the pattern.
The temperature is 20,°C
